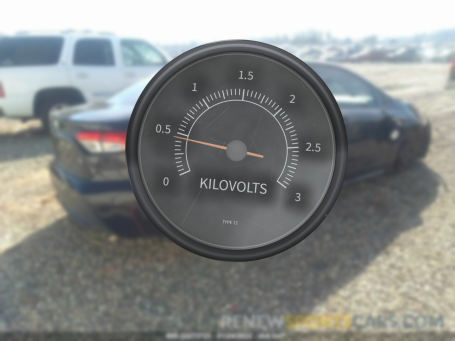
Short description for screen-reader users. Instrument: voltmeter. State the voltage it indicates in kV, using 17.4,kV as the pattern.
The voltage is 0.45,kV
